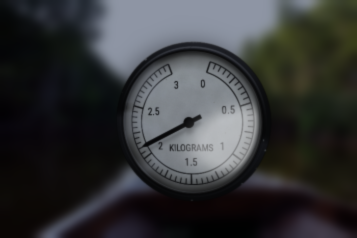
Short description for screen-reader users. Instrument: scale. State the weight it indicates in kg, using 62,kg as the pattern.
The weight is 2.1,kg
